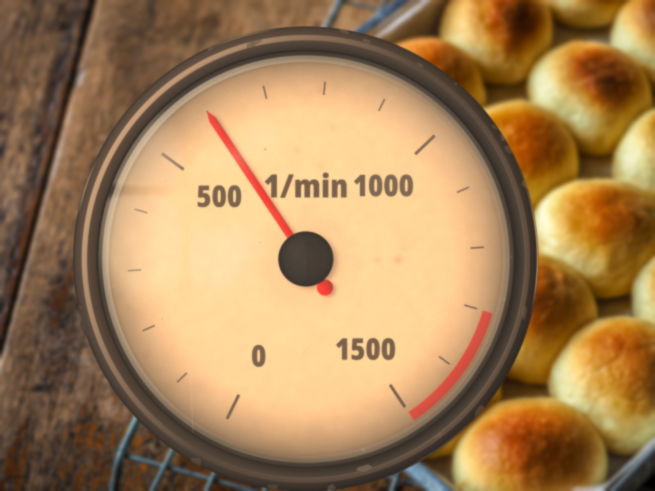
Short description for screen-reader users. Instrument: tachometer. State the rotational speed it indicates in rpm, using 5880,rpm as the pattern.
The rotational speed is 600,rpm
